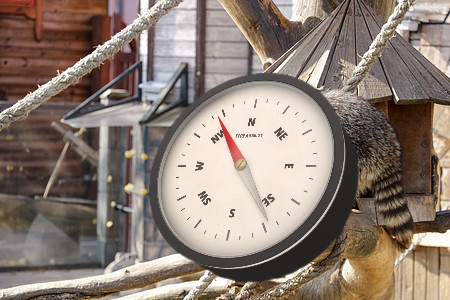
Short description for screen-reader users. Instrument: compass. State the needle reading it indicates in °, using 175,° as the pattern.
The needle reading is 325,°
